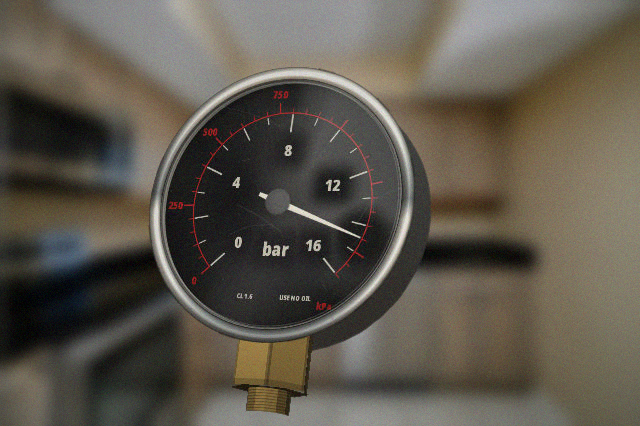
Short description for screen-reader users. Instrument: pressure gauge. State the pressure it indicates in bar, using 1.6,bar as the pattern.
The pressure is 14.5,bar
